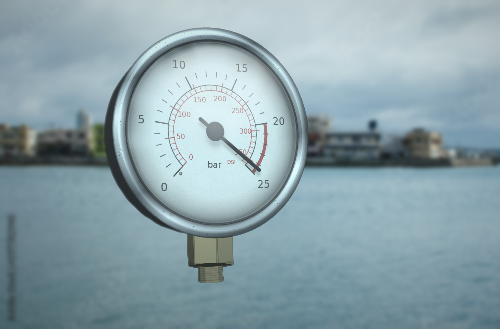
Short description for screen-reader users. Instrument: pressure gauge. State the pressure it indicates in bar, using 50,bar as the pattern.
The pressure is 24.5,bar
